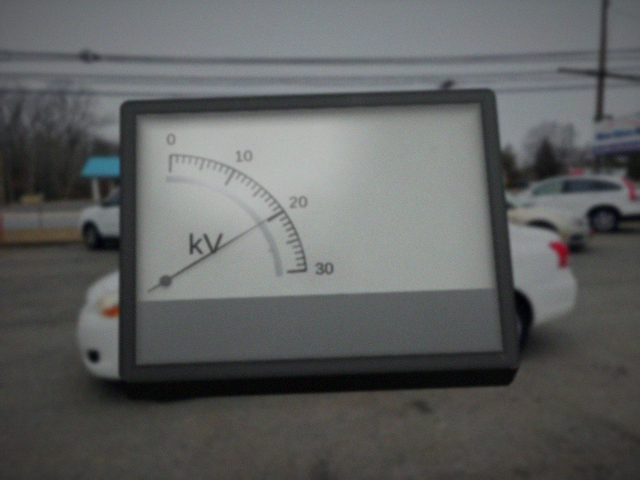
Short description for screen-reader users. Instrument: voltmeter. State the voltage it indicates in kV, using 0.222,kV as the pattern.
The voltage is 20,kV
